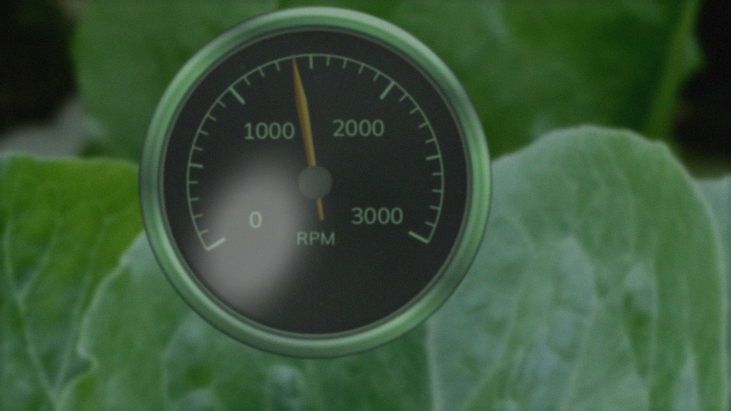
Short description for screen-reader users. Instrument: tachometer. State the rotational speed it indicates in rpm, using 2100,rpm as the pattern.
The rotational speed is 1400,rpm
